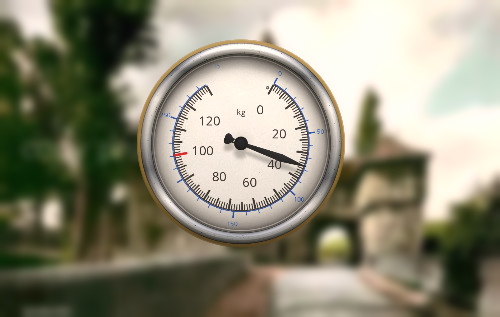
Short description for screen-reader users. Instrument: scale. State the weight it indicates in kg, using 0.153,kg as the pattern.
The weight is 35,kg
